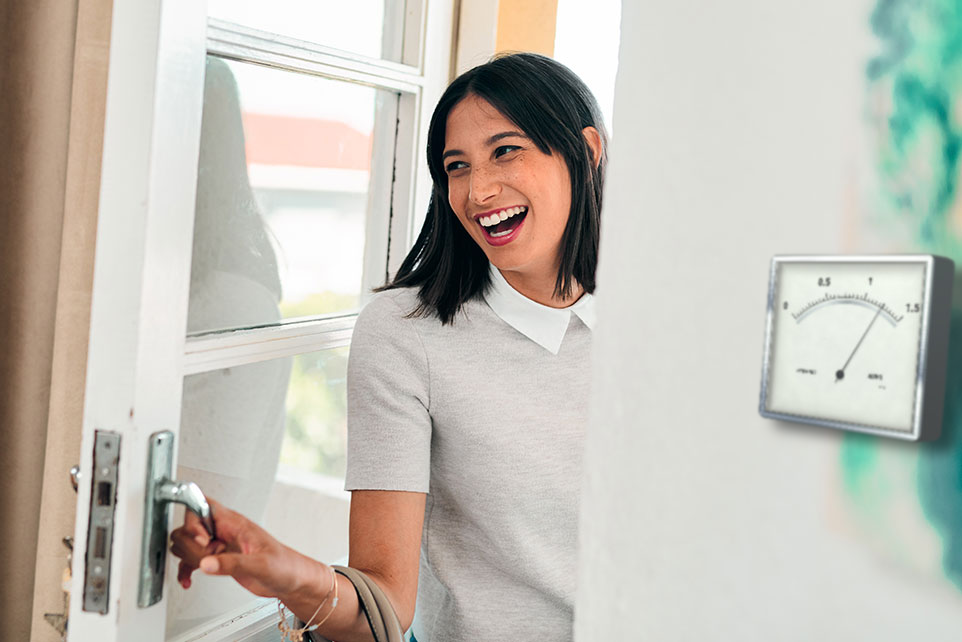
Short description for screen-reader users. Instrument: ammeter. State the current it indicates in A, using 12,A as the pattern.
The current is 1.25,A
